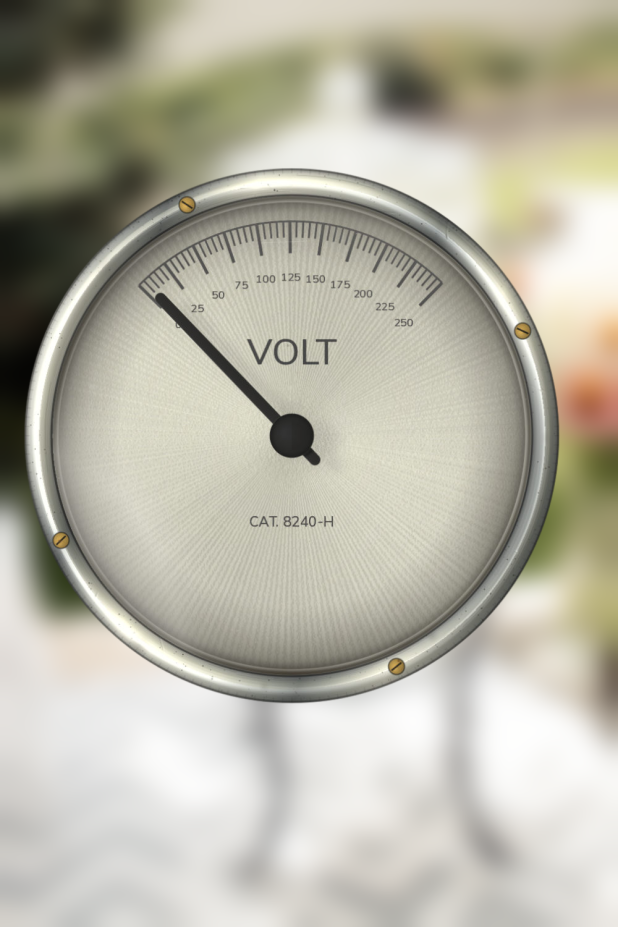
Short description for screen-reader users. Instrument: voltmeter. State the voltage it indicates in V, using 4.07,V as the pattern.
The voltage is 5,V
